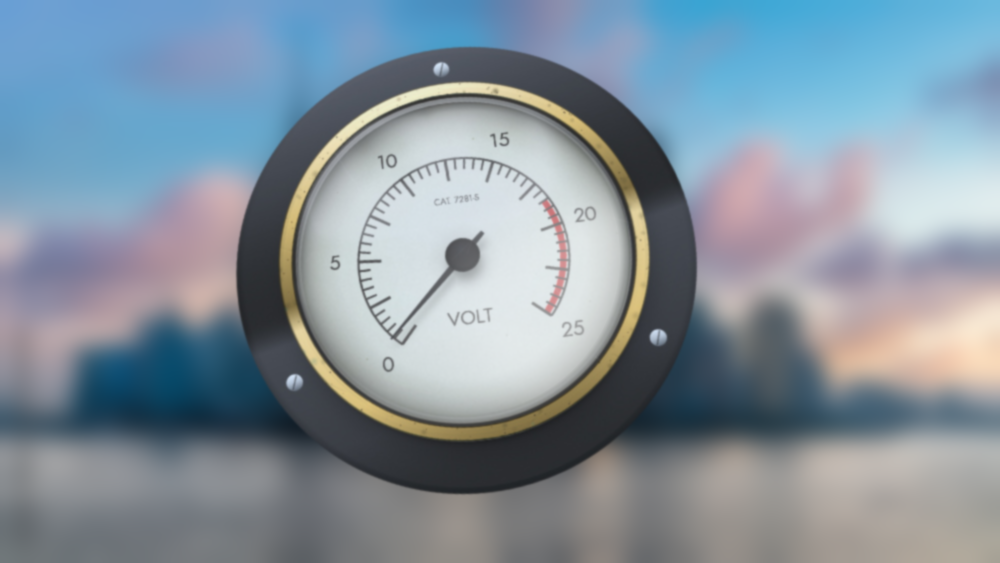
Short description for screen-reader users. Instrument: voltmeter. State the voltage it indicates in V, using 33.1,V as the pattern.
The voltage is 0.5,V
